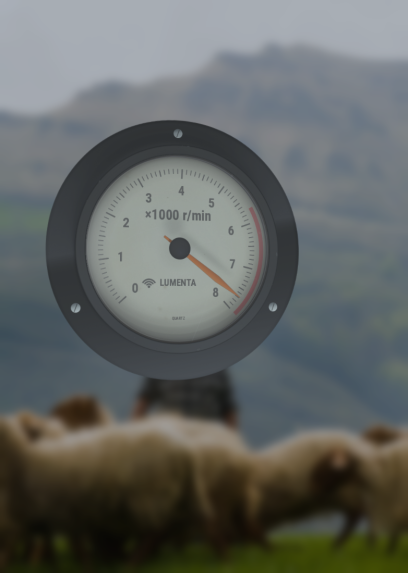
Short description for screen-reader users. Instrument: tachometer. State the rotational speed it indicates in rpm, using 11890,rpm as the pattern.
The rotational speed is 7700,rpm
